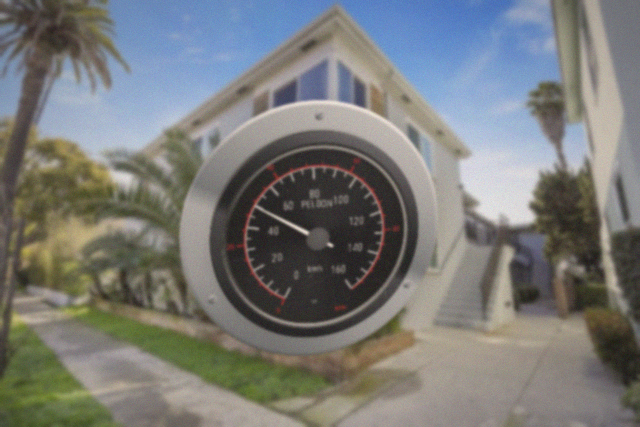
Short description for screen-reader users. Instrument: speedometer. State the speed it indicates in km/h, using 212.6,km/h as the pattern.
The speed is 50,km/h
